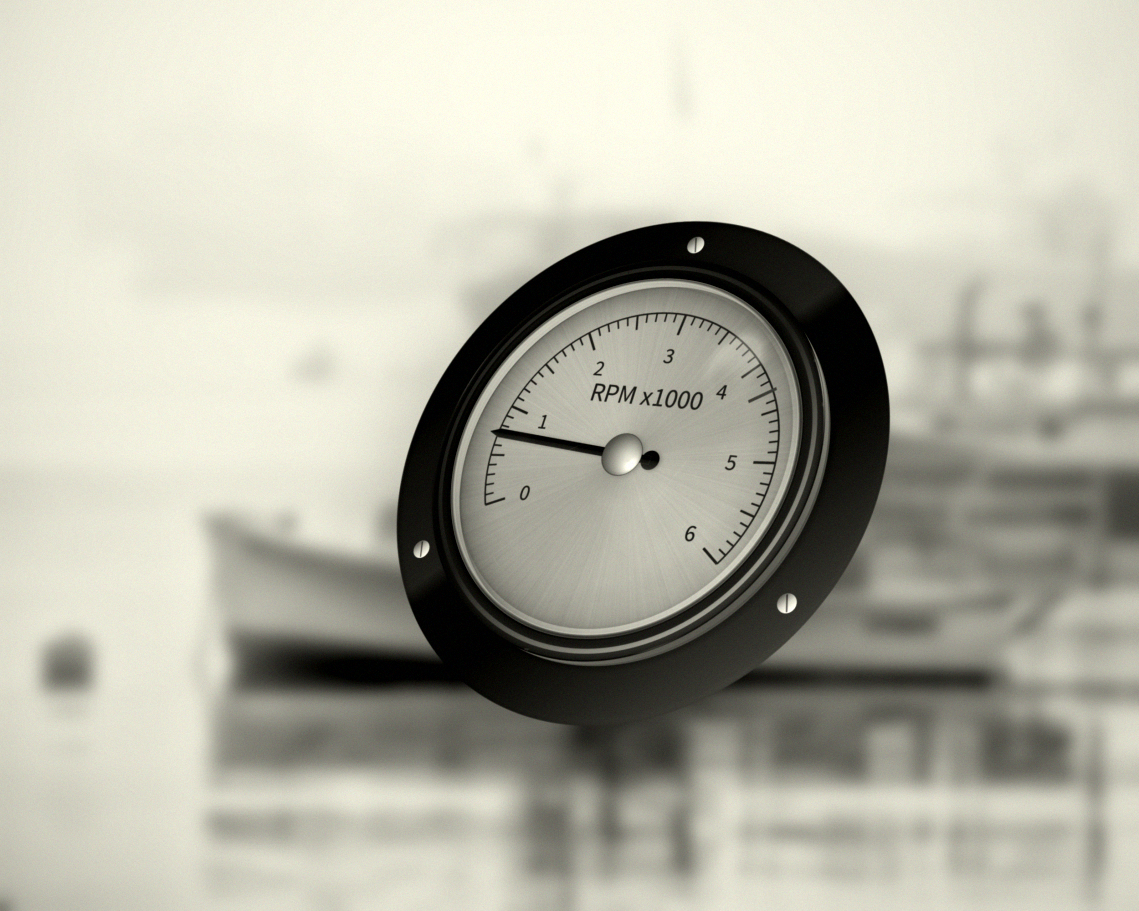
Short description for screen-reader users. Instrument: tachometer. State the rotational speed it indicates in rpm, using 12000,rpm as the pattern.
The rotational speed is 700,rpm
